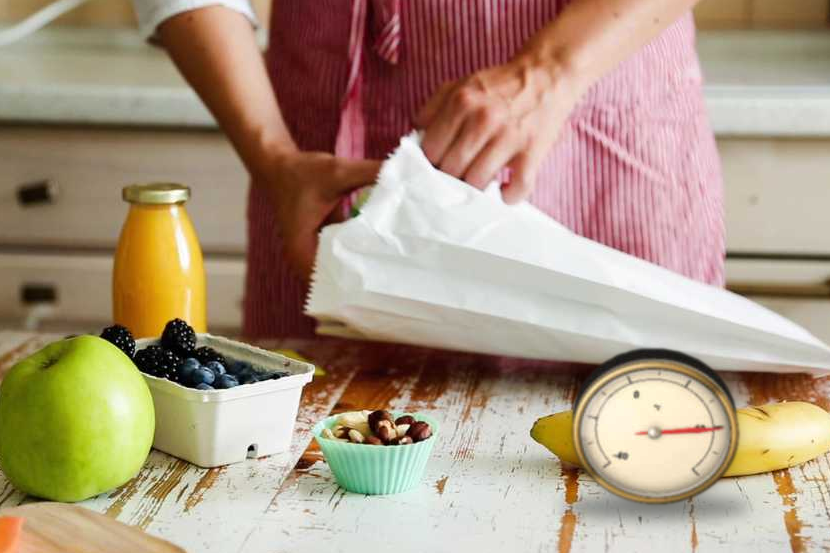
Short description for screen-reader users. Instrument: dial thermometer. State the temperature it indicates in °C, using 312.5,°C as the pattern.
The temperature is 40,°C
